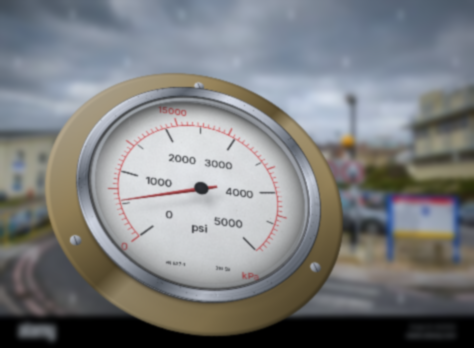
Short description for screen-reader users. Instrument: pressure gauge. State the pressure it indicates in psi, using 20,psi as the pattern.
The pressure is 500,psi
